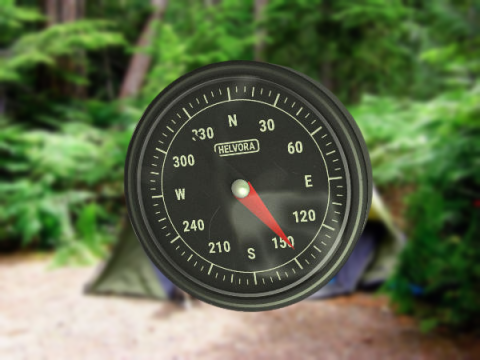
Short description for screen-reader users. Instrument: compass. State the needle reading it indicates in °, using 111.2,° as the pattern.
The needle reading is 145,°
